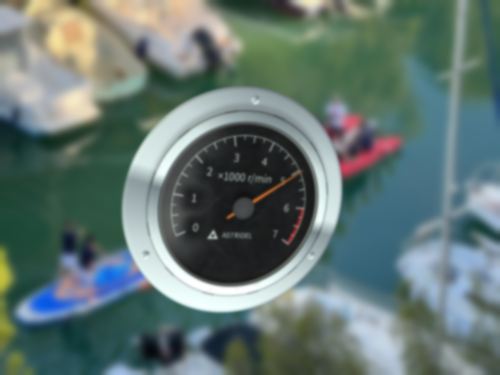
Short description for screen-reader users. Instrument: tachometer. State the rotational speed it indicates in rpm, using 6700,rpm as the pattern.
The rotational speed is 5000,rpm
